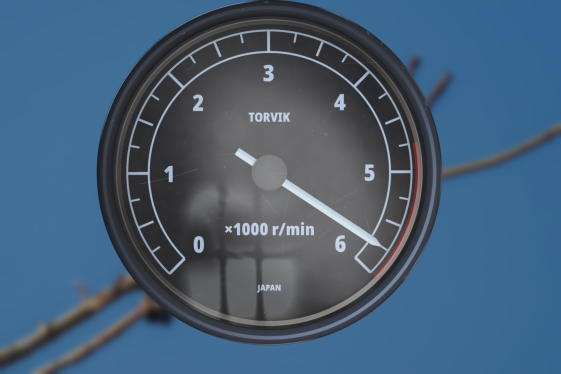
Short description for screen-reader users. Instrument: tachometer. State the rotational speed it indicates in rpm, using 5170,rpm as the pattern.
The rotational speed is 5750,rpm
